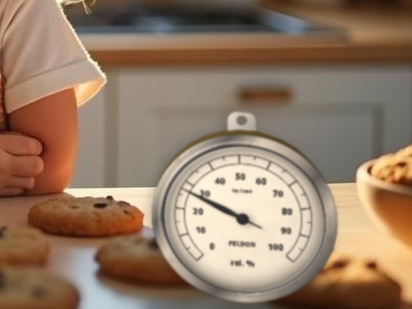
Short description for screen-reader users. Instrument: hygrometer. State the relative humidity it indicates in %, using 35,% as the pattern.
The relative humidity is 27.5,%
